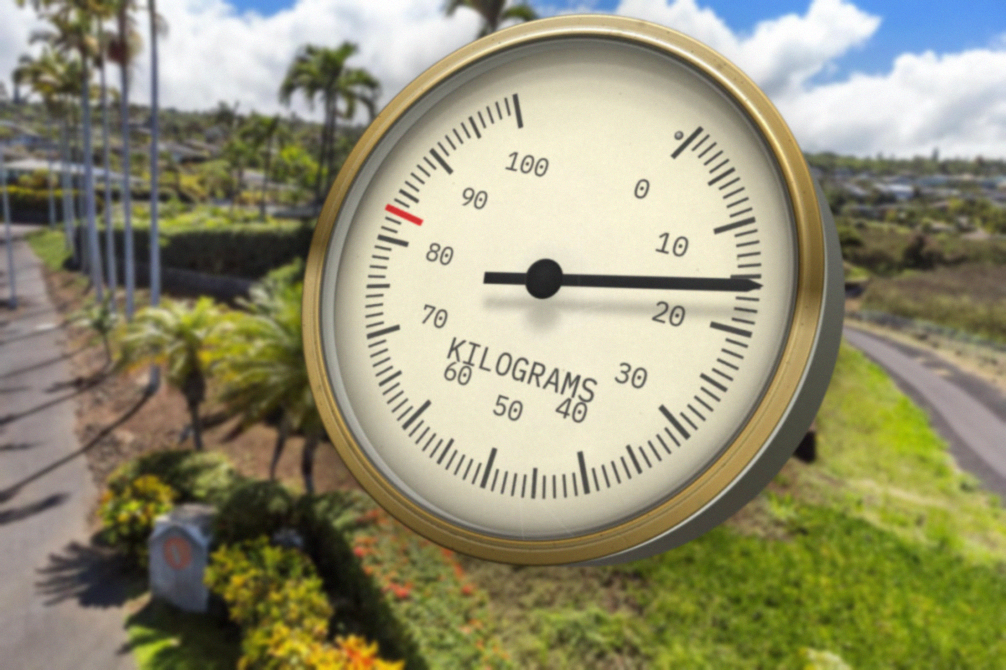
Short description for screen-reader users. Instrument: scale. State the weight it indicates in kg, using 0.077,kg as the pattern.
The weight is 16,kg
